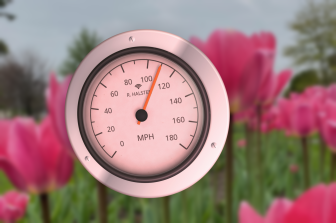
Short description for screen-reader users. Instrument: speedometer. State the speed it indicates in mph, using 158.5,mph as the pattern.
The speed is 110,mph
